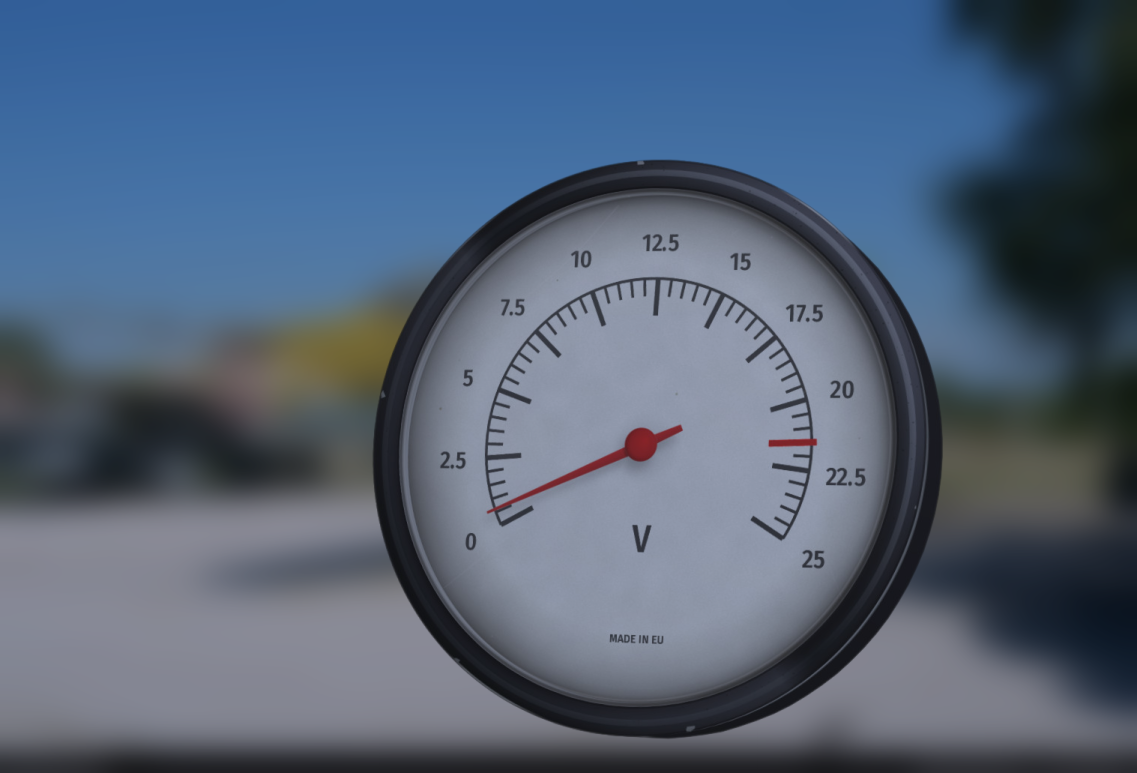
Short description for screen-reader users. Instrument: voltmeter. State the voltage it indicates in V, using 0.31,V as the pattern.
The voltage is 0.5,V
